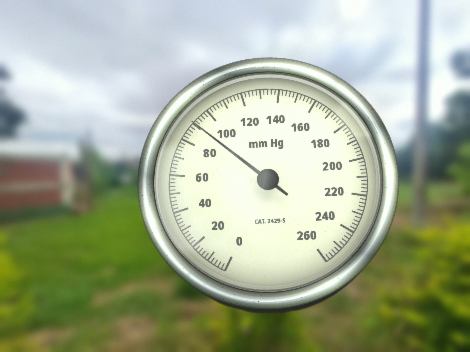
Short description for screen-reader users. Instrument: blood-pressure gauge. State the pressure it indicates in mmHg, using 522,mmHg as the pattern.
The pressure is 90,mmHg
